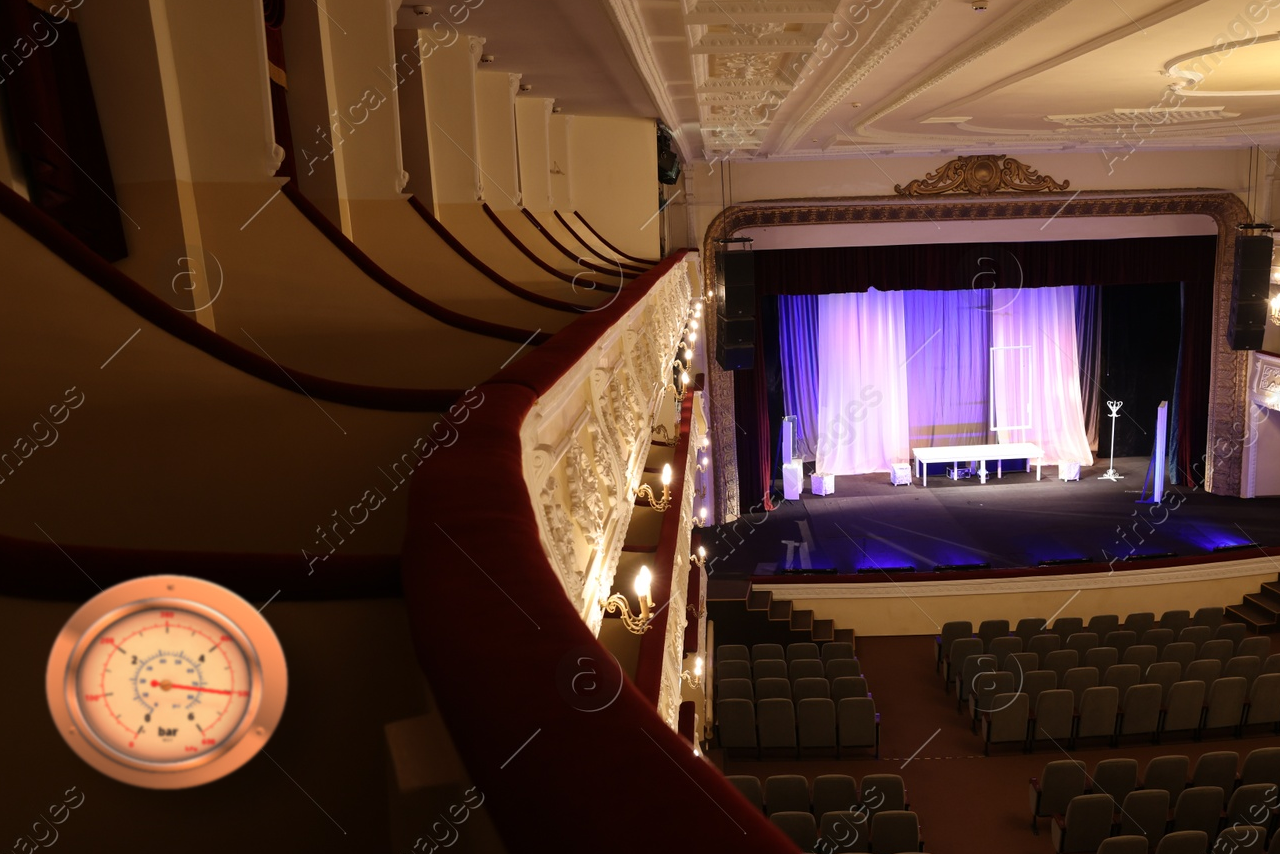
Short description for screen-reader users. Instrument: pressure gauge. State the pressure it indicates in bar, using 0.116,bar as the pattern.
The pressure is 5,bar
